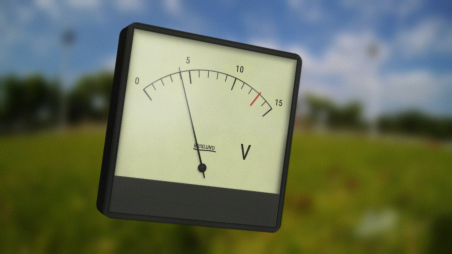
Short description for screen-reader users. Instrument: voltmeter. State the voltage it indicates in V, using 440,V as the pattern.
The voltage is 4,V
